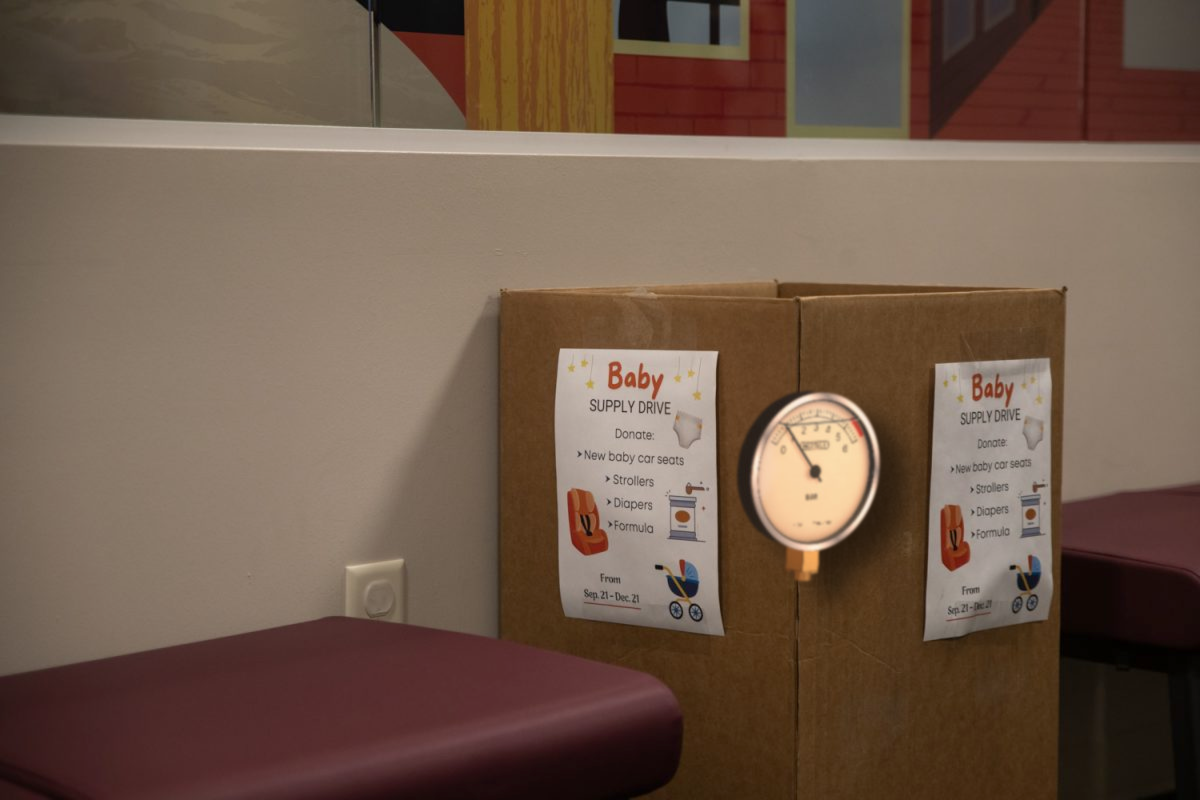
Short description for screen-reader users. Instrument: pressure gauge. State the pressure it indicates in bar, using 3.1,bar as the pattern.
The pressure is 1,bar
